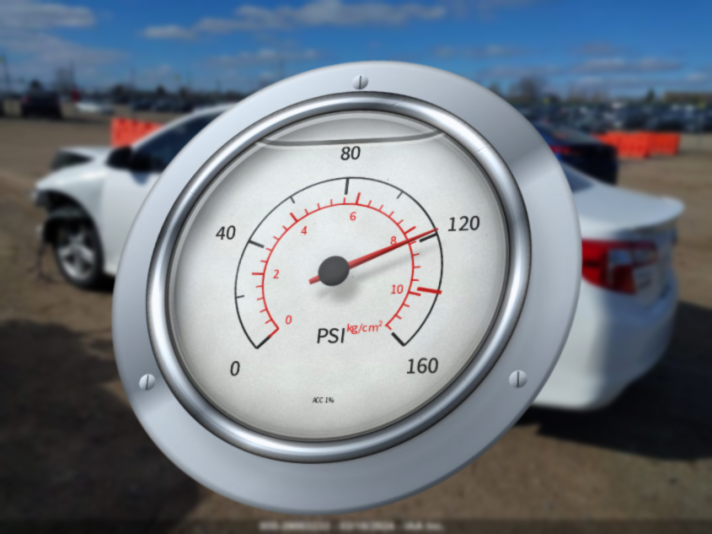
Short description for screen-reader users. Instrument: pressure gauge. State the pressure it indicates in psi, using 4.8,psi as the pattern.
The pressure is 120,psi
